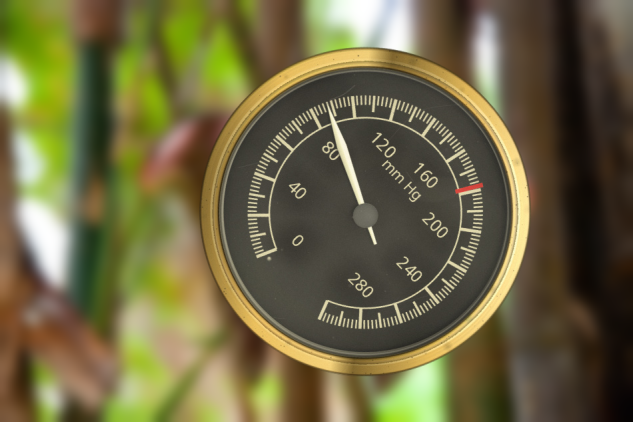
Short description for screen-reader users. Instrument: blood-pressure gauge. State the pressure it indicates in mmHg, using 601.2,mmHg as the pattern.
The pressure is 88,mmHg
